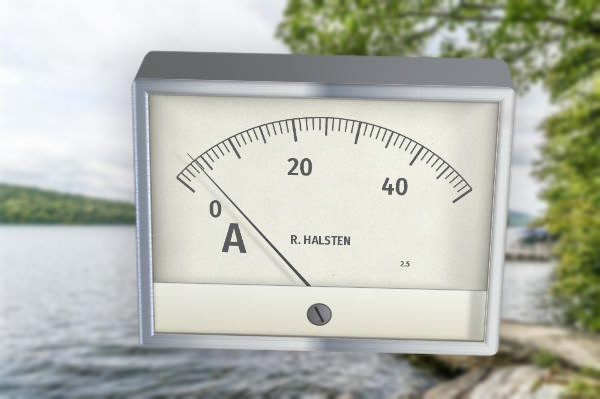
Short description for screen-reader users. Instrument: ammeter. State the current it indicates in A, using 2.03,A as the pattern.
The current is 4,A
